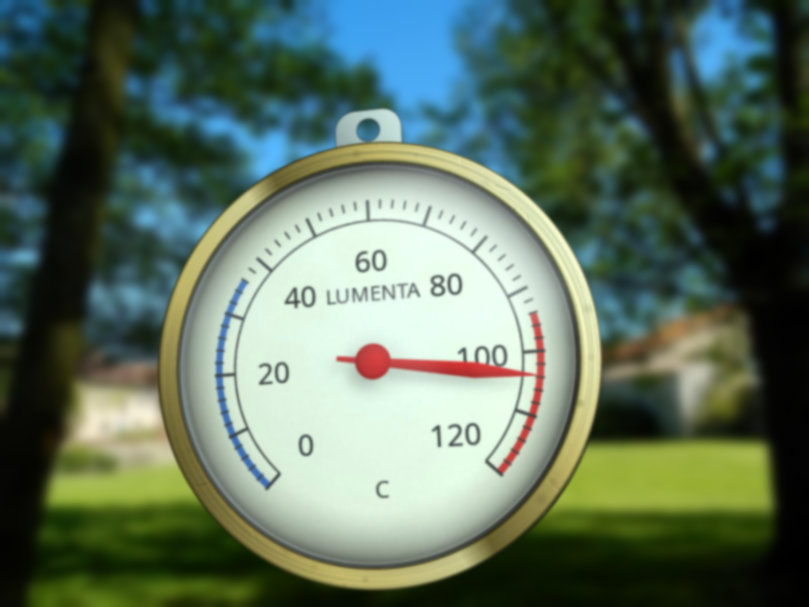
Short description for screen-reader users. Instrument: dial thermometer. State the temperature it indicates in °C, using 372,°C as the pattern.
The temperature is 104,°C
